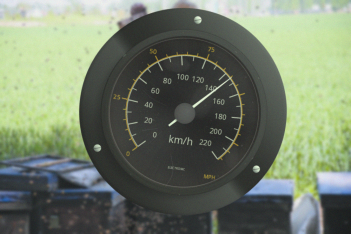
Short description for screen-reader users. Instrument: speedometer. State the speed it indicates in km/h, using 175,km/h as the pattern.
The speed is 145,km/h
